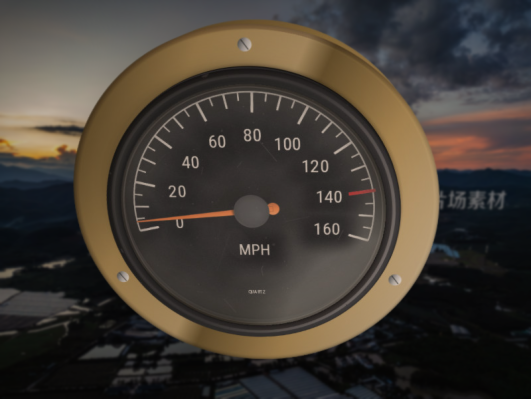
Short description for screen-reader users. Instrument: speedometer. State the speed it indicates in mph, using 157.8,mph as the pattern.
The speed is 5,mph
